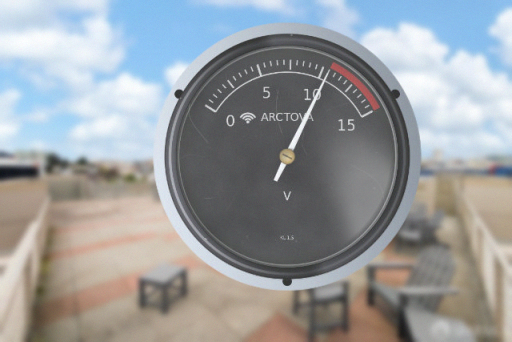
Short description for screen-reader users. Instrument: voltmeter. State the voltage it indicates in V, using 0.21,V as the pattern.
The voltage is 10.5,V
